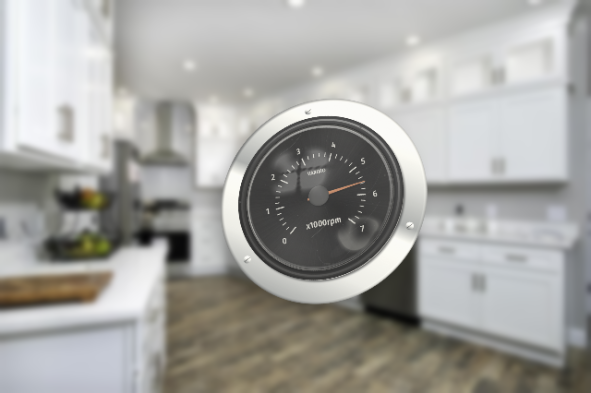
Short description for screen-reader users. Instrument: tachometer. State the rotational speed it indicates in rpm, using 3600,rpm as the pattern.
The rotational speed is 5600,rpm
